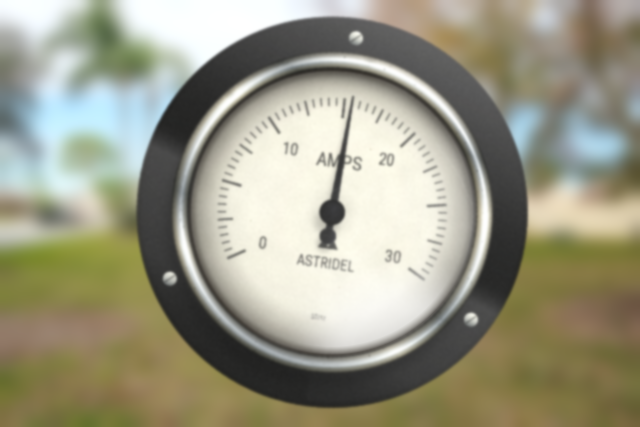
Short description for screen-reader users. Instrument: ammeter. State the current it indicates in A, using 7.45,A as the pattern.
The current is 15.5,A
